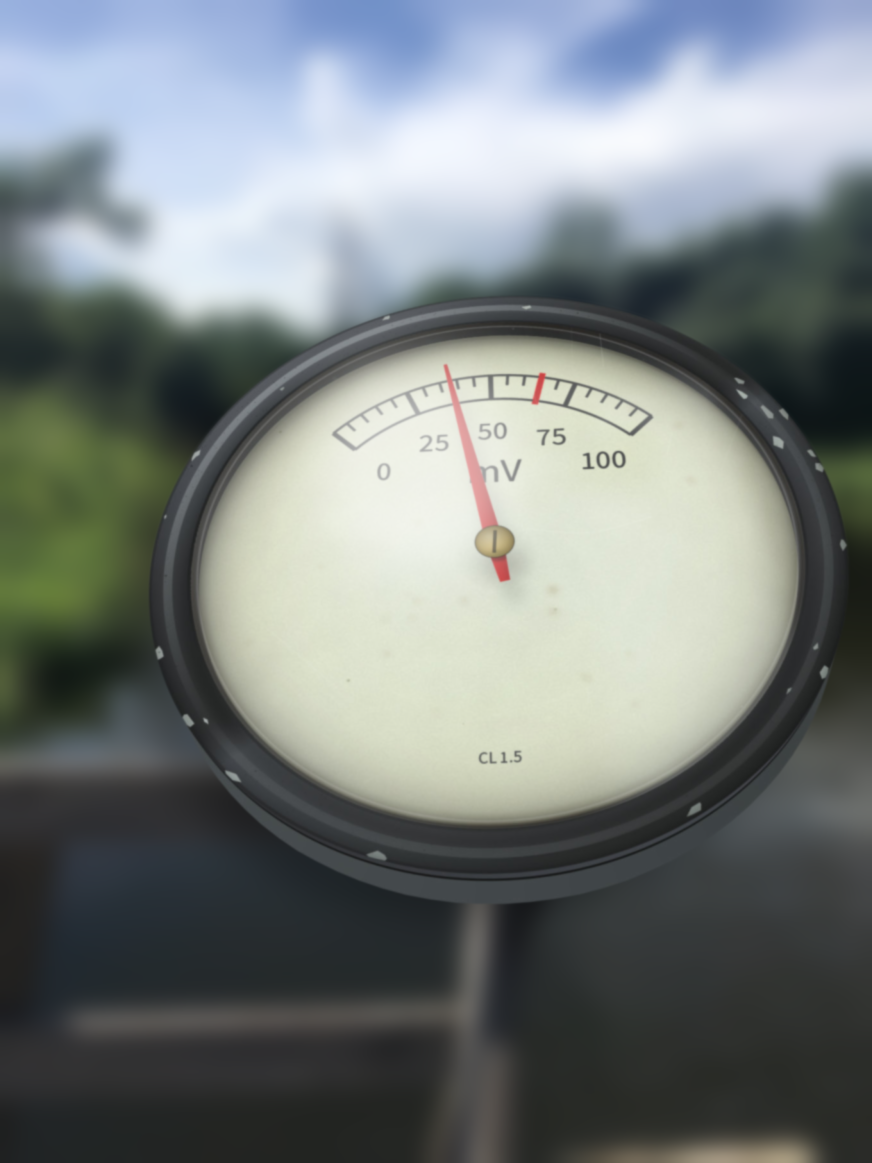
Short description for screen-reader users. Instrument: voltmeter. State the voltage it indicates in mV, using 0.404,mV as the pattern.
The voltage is 37.5,mV
